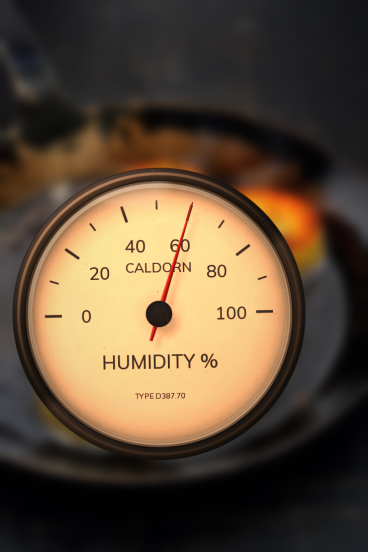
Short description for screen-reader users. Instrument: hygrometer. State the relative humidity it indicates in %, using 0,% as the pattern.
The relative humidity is 60,%
